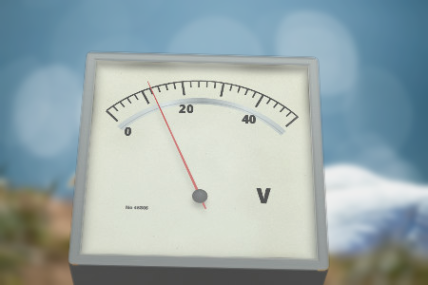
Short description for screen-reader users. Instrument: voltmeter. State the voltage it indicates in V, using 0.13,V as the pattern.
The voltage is 12,V
